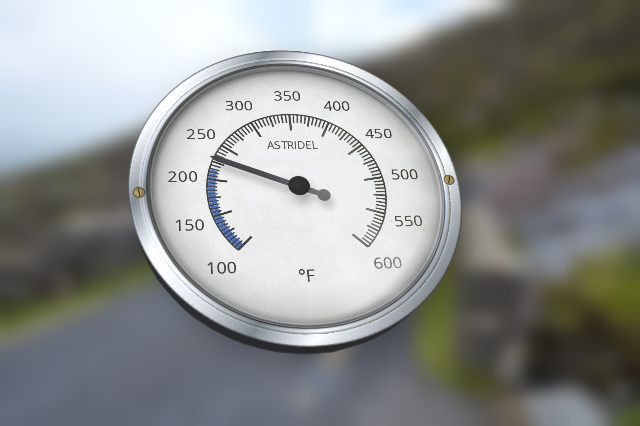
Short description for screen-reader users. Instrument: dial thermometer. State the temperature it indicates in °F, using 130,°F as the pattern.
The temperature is 225,°F
